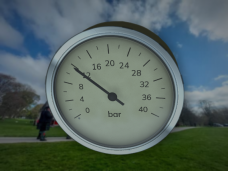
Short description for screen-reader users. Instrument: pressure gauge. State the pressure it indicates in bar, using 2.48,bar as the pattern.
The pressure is 12,bar
